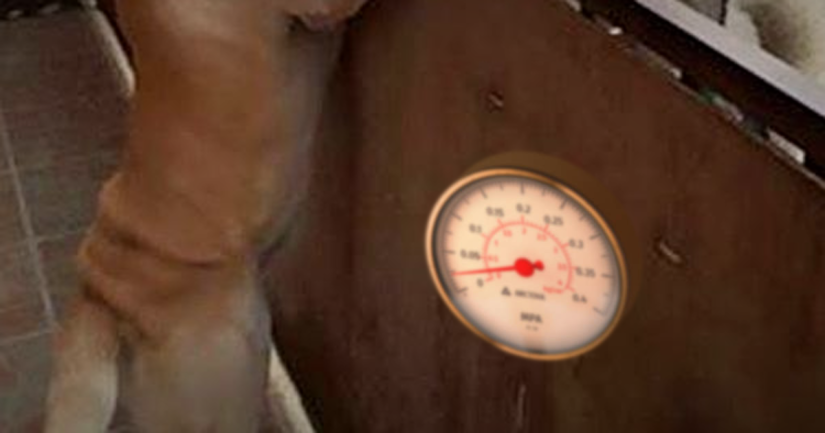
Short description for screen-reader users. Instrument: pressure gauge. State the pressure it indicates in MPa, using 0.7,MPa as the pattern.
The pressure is 0.025,MPa
